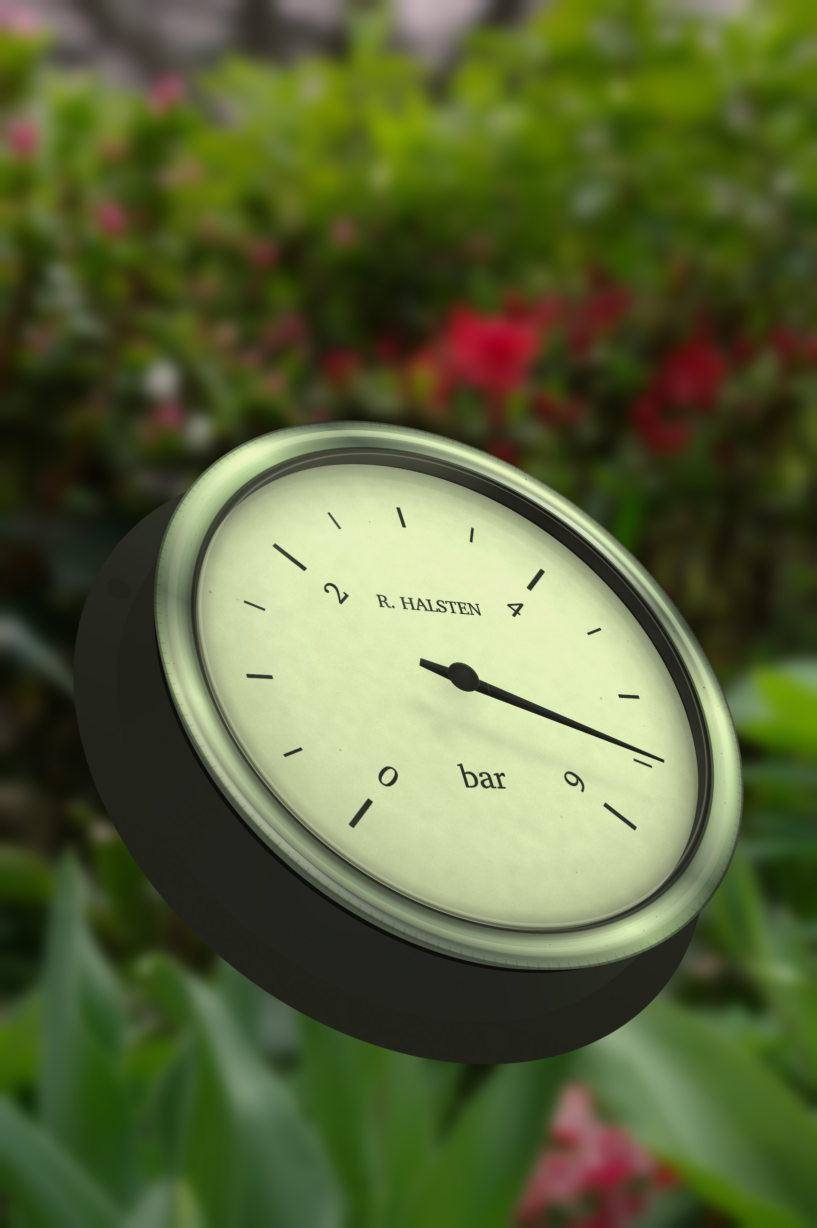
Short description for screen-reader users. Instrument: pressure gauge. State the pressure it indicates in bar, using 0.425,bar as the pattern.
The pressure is 5.5,bar
